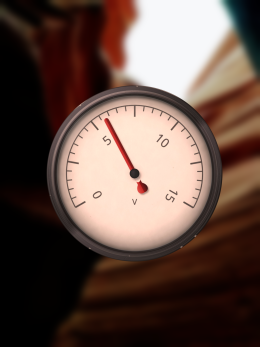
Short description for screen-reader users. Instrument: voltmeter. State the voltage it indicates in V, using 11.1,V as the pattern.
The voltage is 5.75,V
